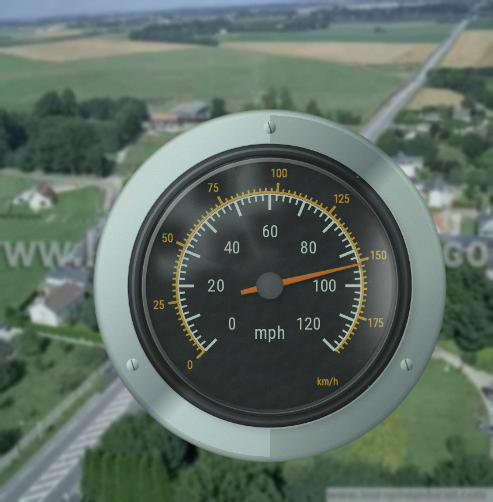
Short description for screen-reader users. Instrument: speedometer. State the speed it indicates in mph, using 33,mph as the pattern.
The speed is 94,mph
